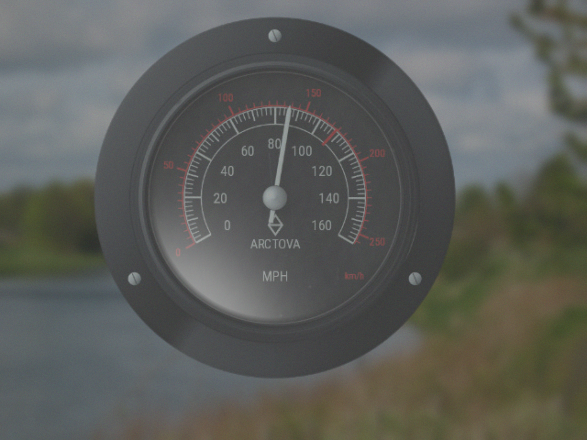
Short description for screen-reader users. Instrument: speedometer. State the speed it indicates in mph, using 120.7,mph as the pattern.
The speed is 86,mph
